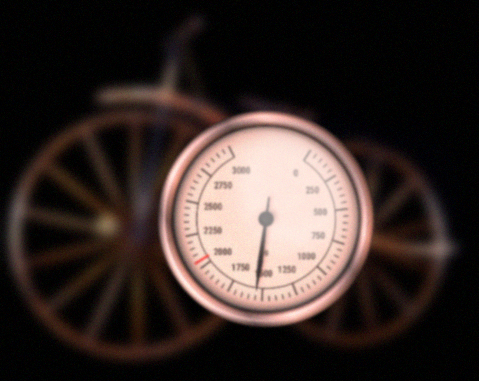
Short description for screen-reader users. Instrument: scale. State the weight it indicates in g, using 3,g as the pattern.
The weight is 1550,g
